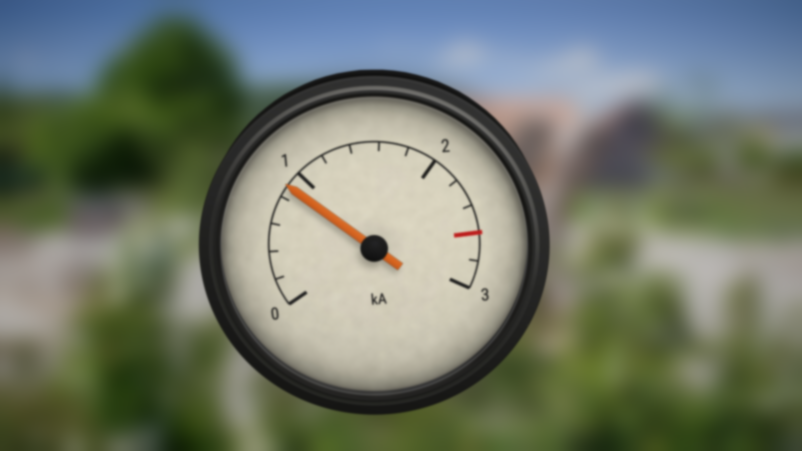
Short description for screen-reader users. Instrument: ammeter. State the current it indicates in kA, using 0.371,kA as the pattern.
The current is 0.9,kA
